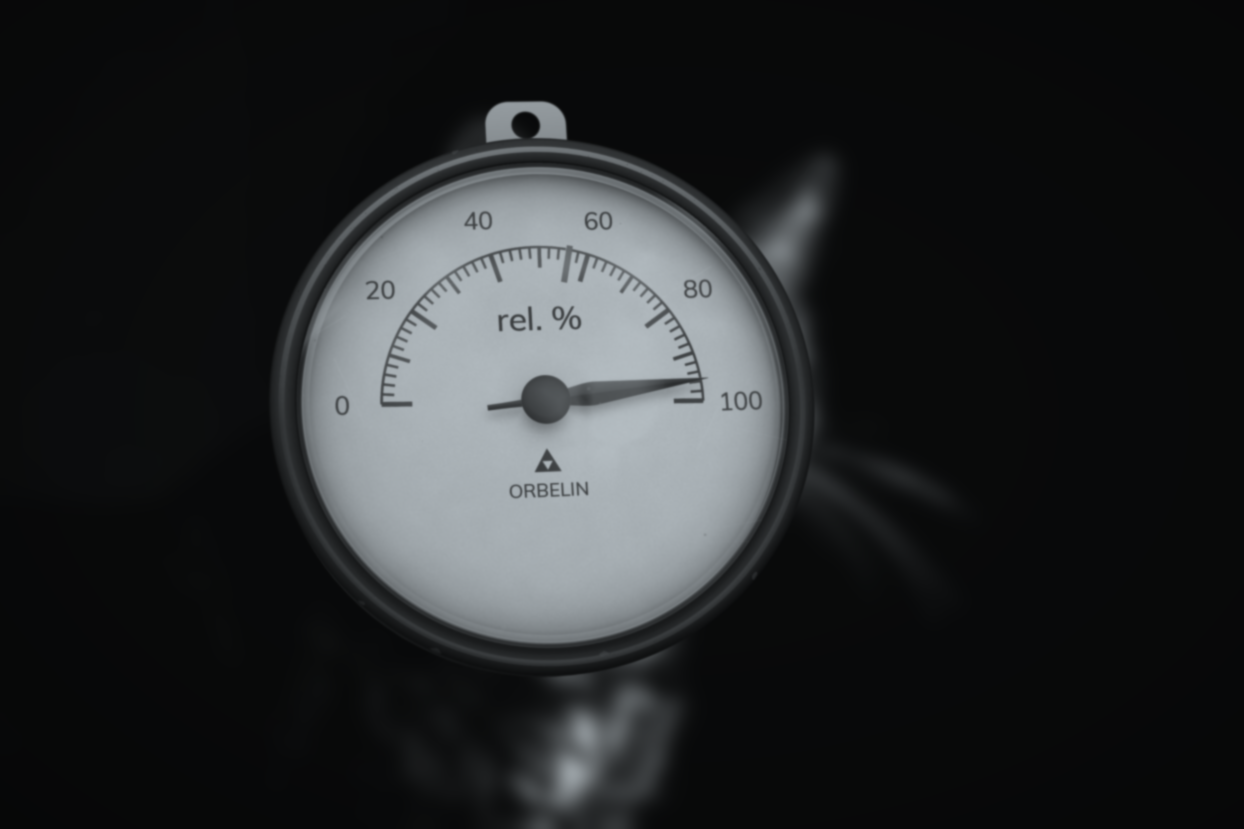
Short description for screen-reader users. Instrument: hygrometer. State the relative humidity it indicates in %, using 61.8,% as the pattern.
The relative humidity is 96,%
